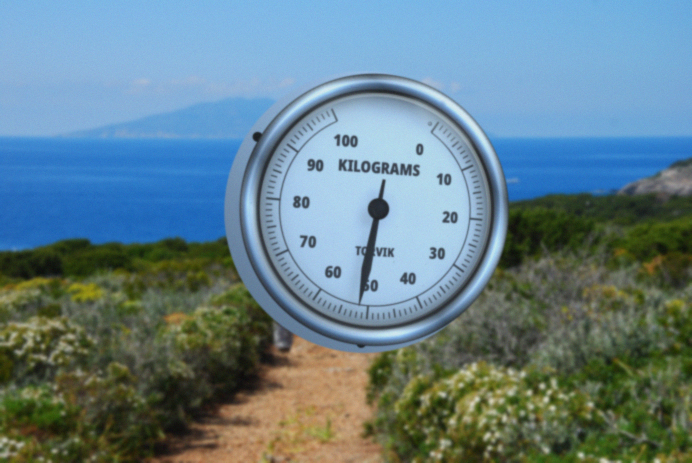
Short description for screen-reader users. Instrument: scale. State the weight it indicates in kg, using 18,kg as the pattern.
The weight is 52,kg
